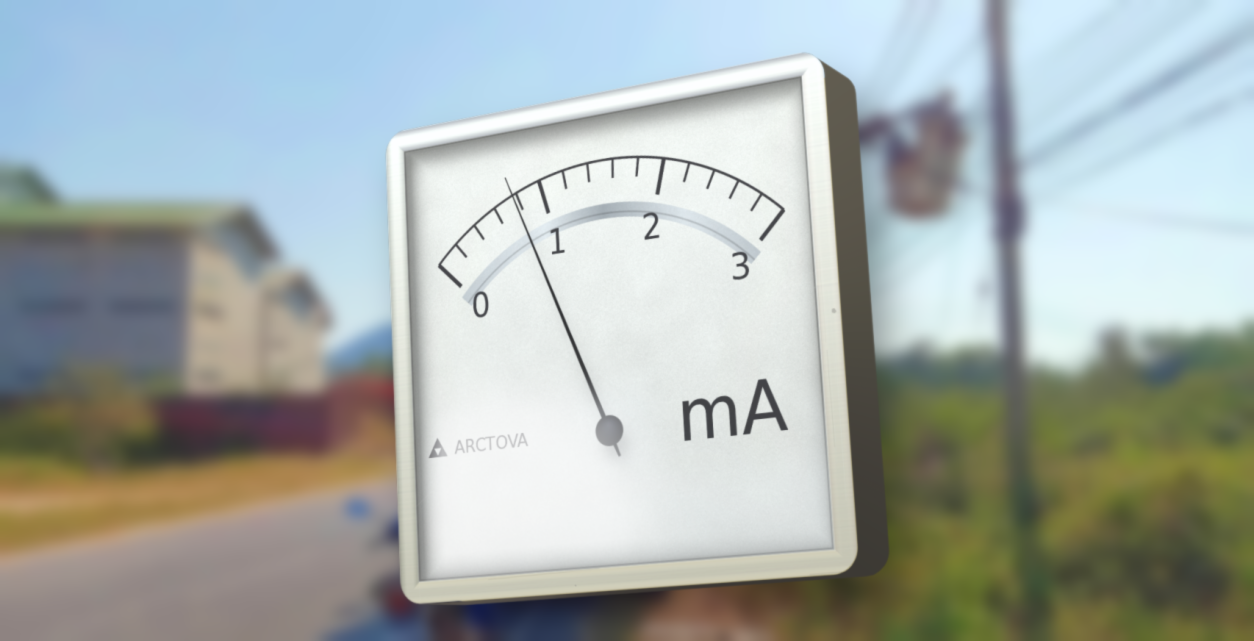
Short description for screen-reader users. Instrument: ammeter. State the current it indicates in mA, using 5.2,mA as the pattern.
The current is 0.8,mA
